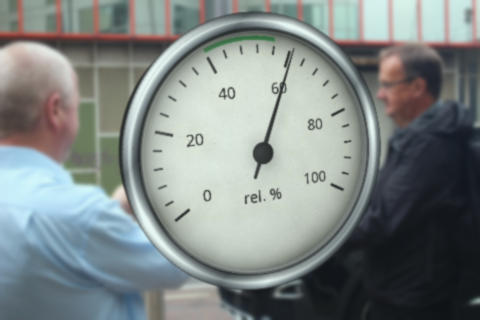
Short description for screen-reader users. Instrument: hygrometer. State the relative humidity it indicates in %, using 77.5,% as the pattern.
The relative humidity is 60,%
